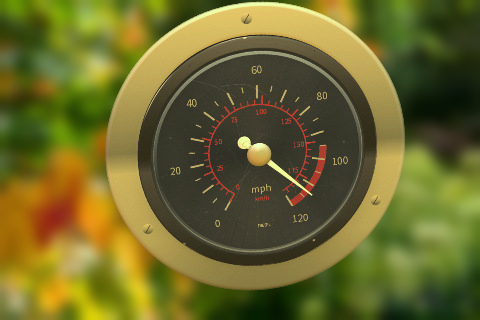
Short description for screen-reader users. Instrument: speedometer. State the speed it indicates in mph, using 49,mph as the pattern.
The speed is 112.5,mph
